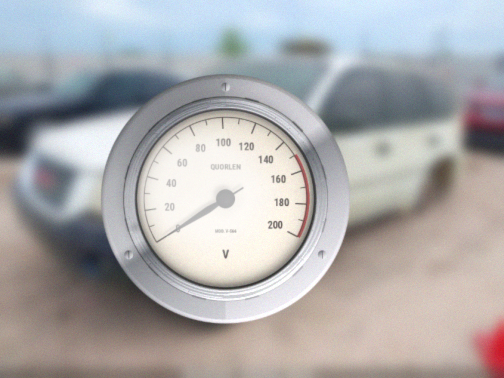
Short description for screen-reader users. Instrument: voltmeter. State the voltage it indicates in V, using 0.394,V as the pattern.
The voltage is 0,V
